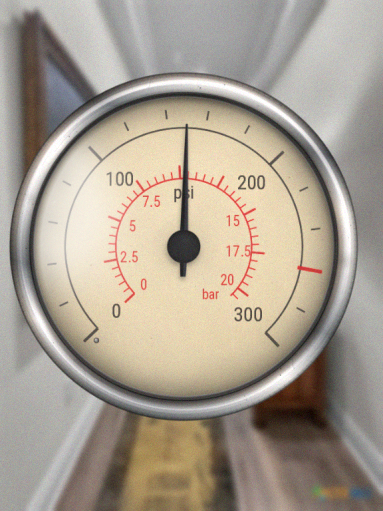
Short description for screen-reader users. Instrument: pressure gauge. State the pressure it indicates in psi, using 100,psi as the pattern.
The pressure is 150,psi
